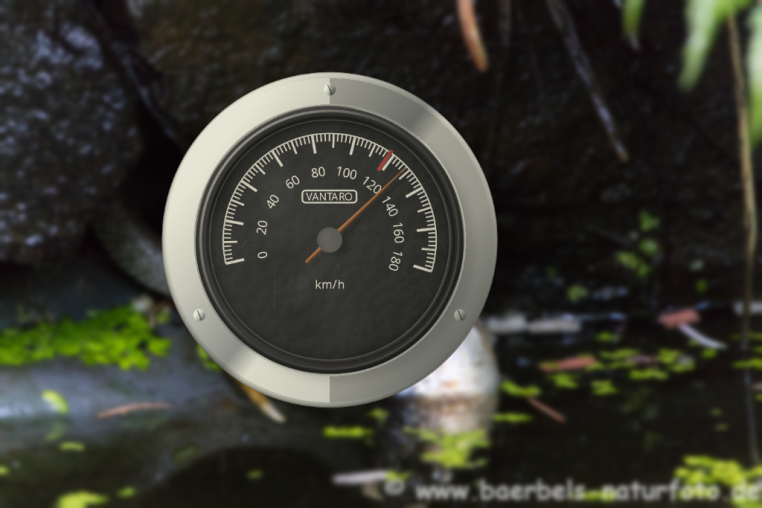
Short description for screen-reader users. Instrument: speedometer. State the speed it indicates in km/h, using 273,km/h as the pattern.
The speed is 128,km/h
